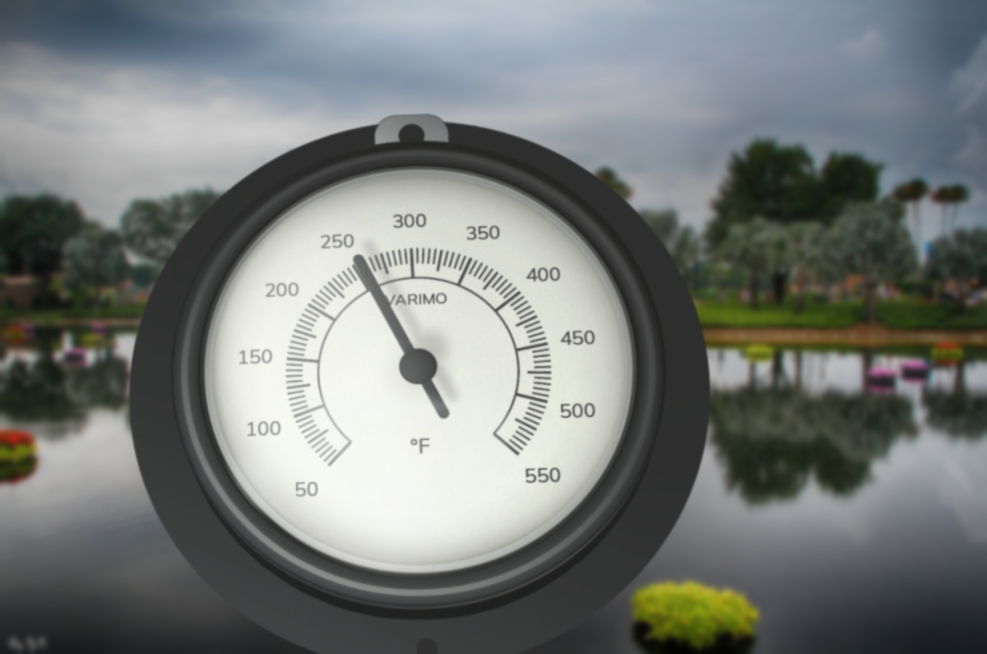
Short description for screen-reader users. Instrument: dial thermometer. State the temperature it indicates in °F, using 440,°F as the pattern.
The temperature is 255,°F
